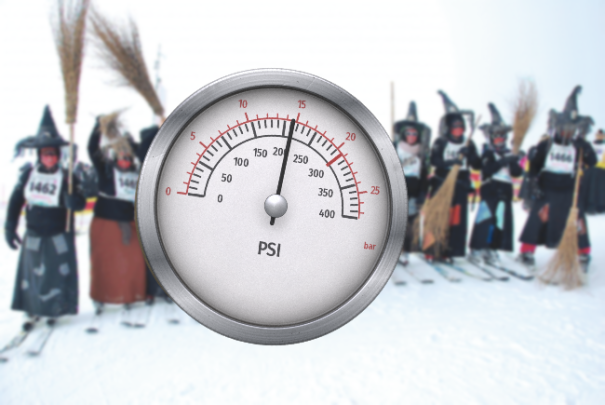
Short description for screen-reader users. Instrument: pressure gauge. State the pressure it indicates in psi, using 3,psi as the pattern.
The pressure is 210,psi
